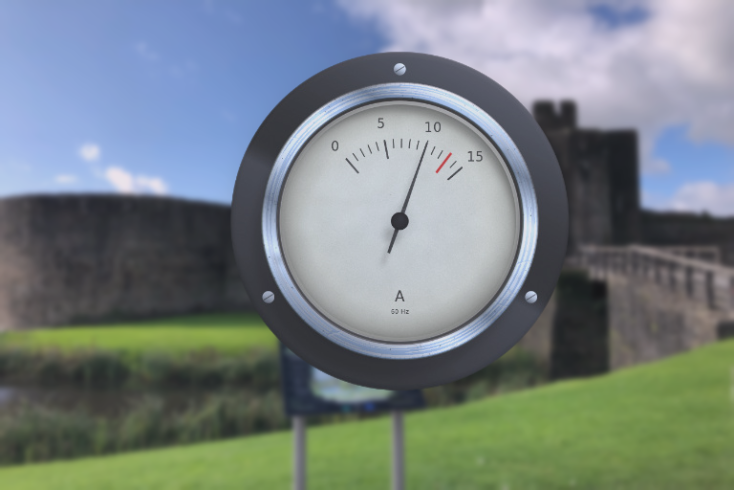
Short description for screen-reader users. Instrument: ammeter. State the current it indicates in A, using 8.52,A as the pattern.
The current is 10,A
